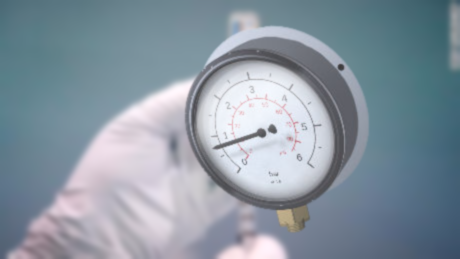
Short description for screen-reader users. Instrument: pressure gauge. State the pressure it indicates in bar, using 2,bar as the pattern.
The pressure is 0.75,bar
